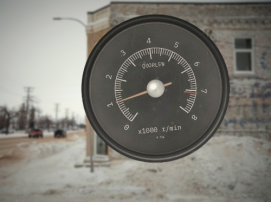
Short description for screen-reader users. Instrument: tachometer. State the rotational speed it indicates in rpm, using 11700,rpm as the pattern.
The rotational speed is 1000,rpm
